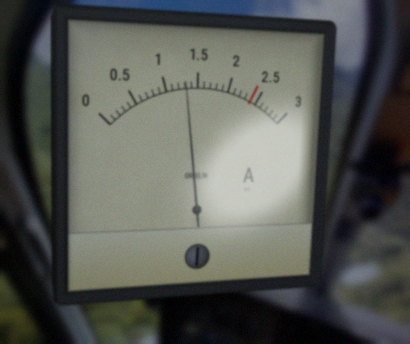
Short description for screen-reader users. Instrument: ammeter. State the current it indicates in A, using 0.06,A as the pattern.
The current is 1.3,A
